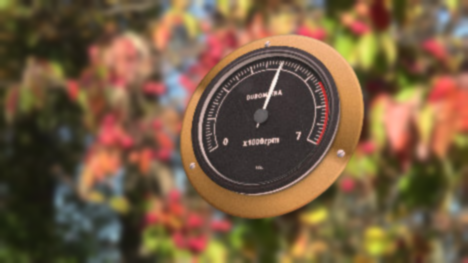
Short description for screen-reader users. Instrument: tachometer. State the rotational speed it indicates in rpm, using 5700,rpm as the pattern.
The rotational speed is 4000,rpm
